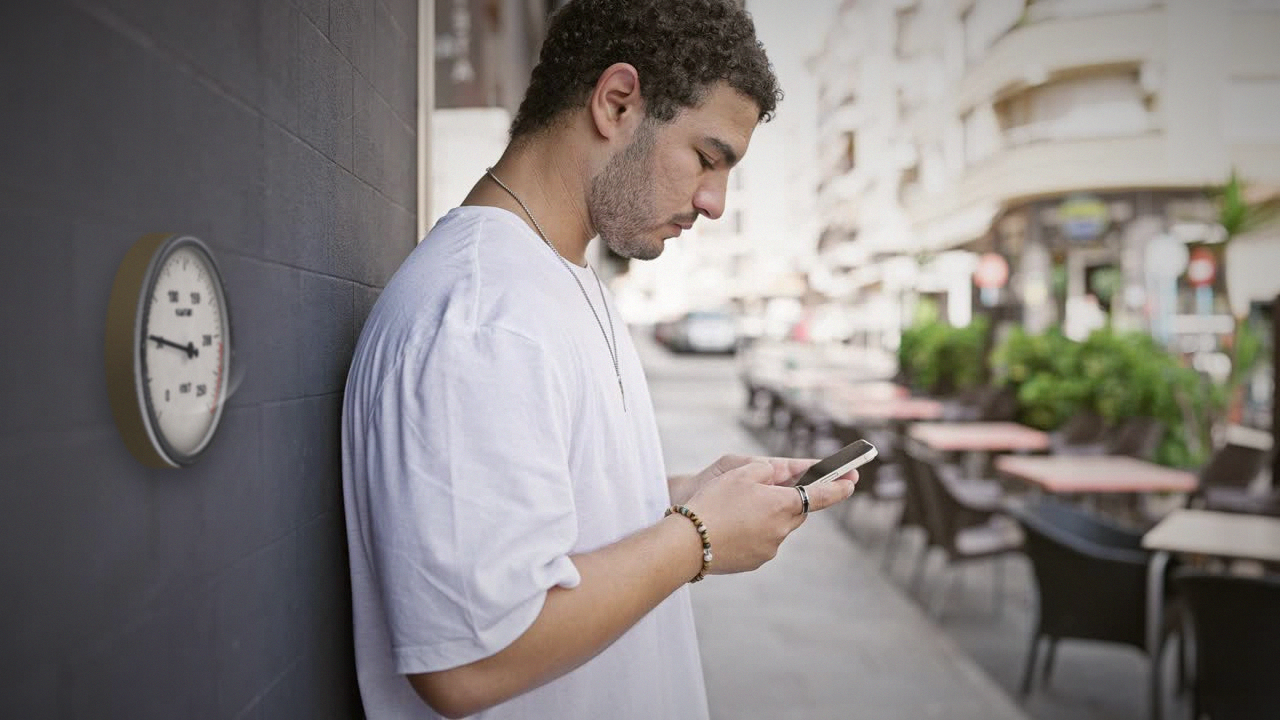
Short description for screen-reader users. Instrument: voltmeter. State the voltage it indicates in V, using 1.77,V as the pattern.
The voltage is 50,V
